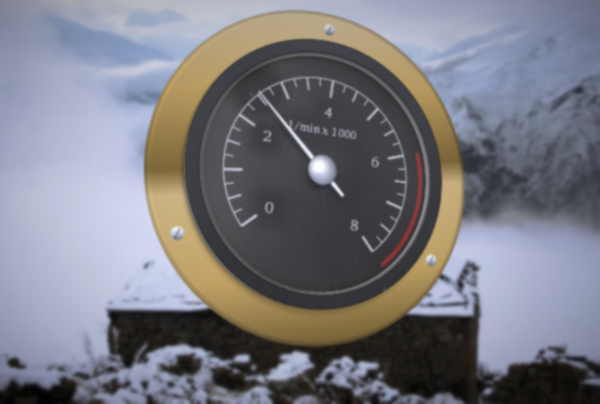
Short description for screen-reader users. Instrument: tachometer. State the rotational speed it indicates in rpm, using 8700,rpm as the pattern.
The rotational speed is 2500,rpm
